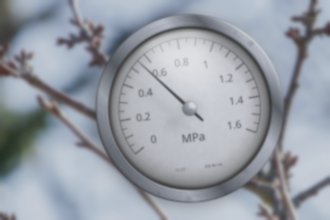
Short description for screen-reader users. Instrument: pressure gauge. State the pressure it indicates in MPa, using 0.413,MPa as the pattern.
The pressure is 0.55,MPa
